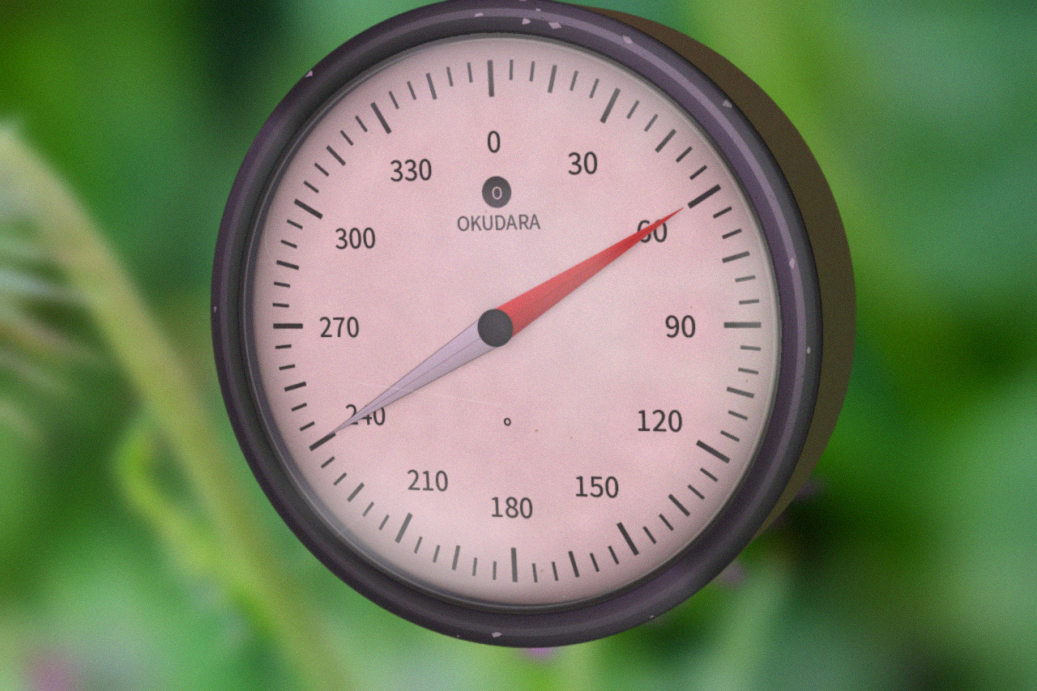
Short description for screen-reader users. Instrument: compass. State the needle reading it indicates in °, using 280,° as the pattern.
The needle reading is 60,°
